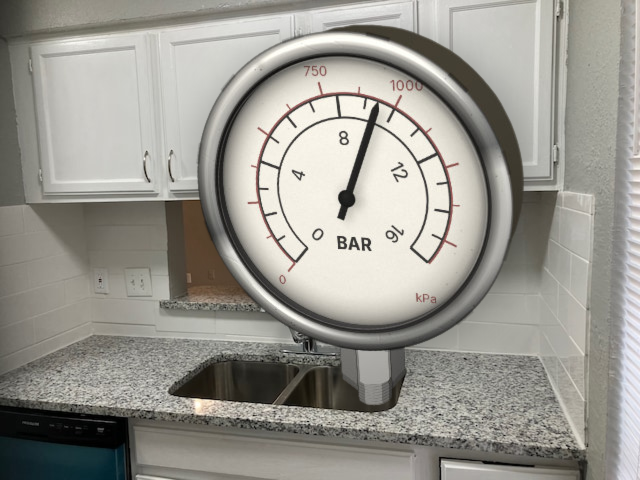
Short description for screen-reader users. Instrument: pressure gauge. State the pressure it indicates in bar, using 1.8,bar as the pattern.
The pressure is 9.5,bar
